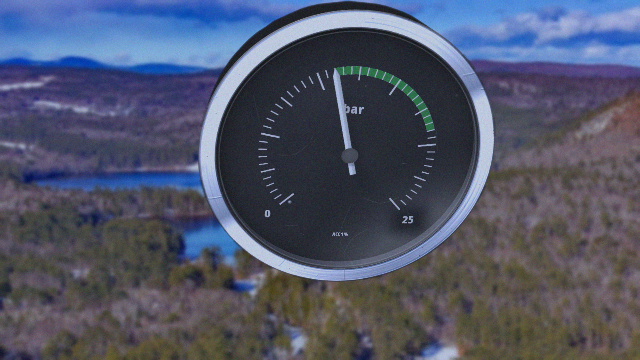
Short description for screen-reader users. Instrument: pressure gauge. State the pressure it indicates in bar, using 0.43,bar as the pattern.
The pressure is 11,bar
